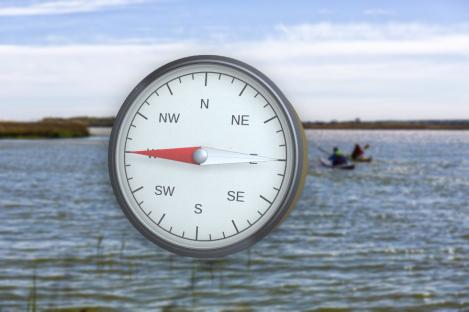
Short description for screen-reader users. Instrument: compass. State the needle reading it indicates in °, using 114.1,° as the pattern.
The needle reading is 270,°
